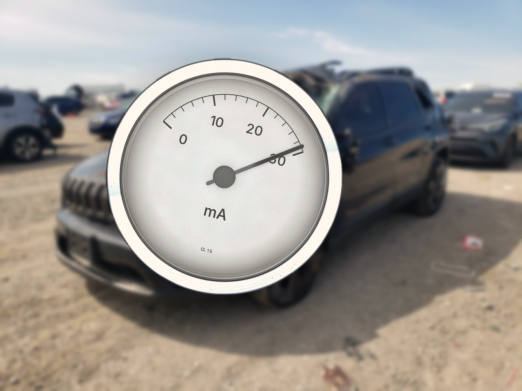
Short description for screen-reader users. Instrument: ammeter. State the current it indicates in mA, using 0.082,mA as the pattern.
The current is 29,mA
